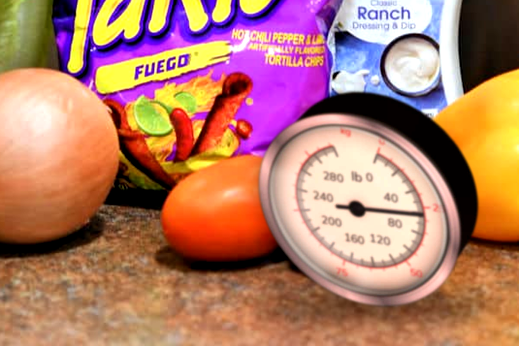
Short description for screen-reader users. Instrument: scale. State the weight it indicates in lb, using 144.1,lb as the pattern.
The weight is 60,lb
